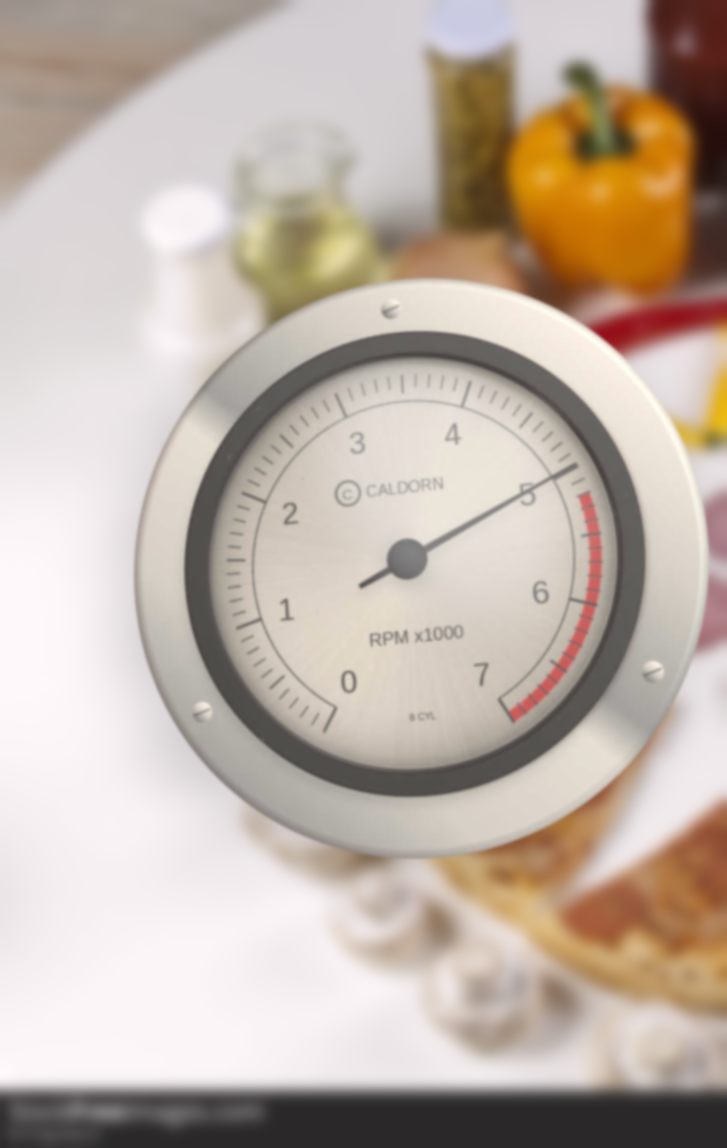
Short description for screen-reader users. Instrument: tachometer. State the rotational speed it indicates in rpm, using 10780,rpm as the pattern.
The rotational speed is 5000,rpm
